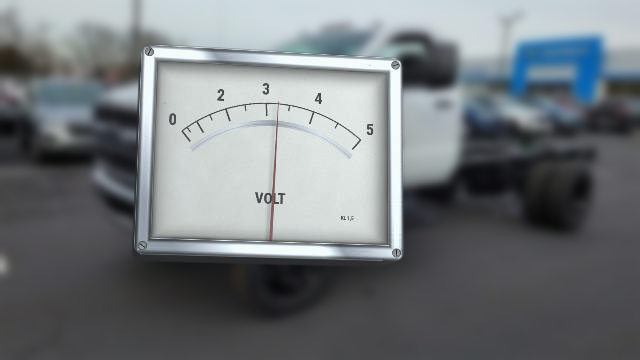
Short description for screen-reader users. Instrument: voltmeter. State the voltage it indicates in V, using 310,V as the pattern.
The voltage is 3.25,V
